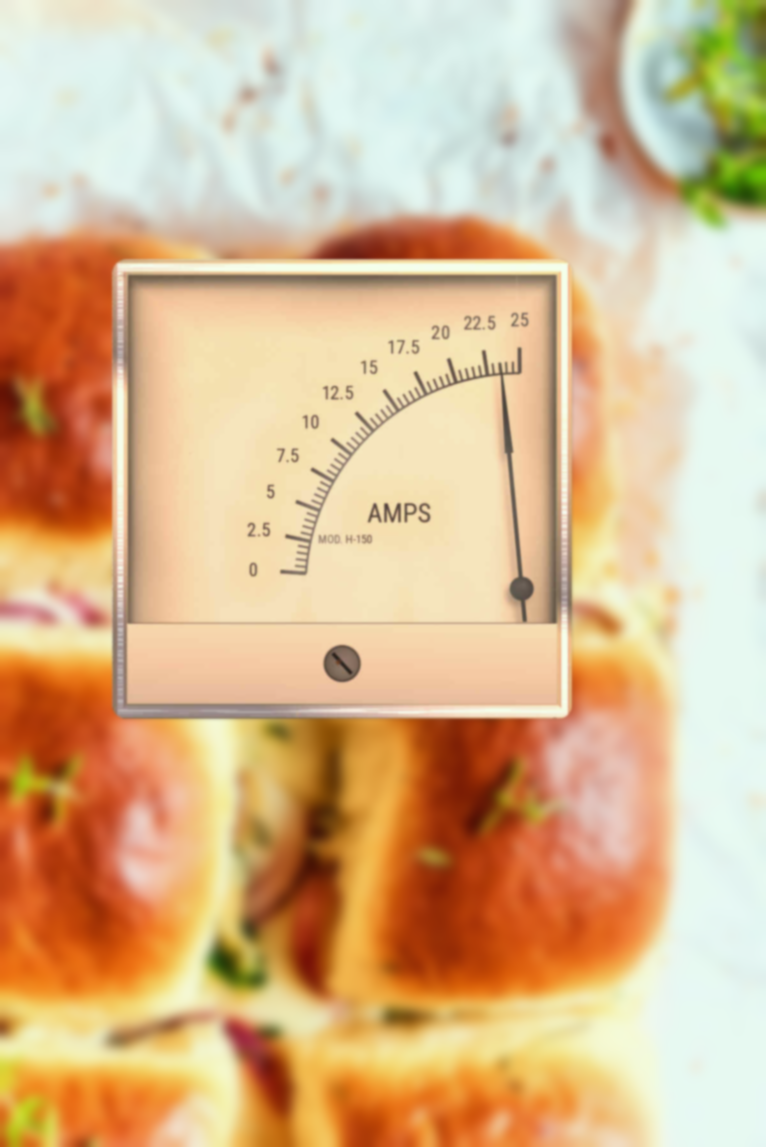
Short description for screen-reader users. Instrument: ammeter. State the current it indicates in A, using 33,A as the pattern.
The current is 23.5,A
